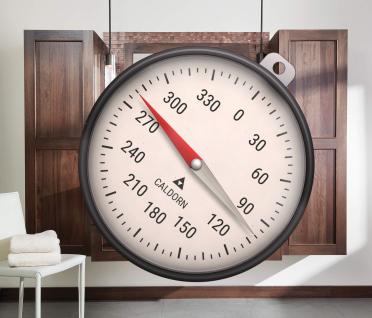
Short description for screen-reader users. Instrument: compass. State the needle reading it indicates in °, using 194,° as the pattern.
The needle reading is 280,°
